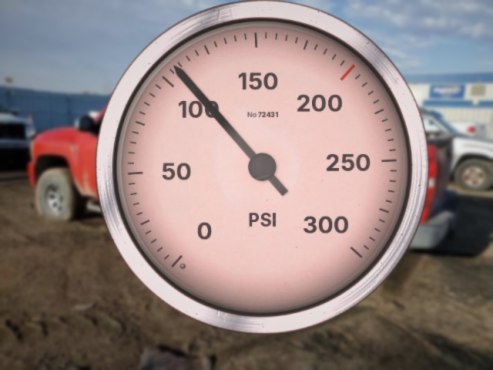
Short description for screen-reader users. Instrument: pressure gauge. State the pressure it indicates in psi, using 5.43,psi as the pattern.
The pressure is 107.5,psi
